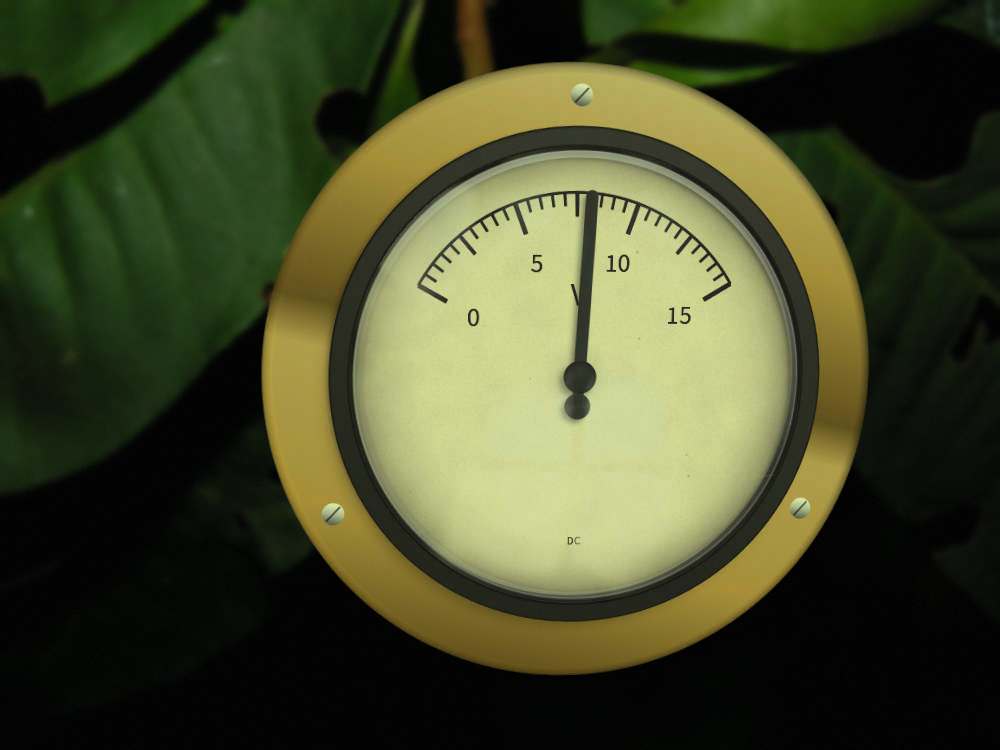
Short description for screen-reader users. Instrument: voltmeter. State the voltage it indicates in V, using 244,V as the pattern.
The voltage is 8,V
